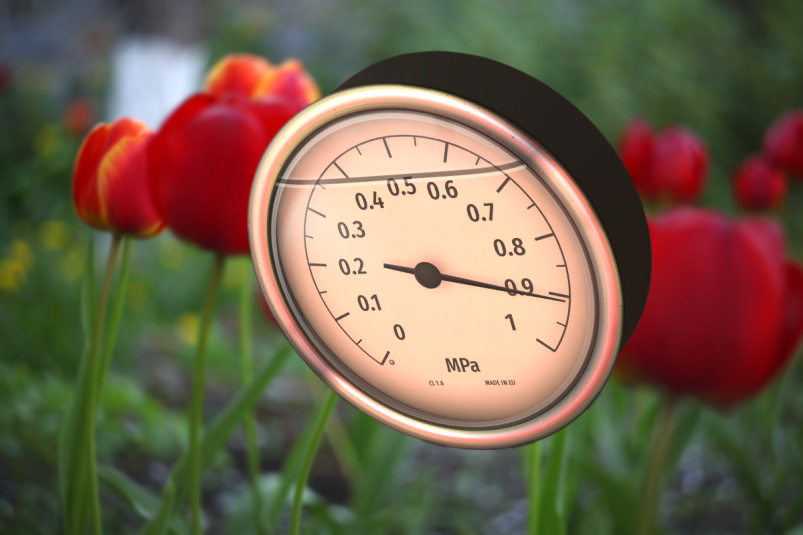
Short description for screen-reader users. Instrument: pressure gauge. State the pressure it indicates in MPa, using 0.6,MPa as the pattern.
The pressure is 0.9,MPa
